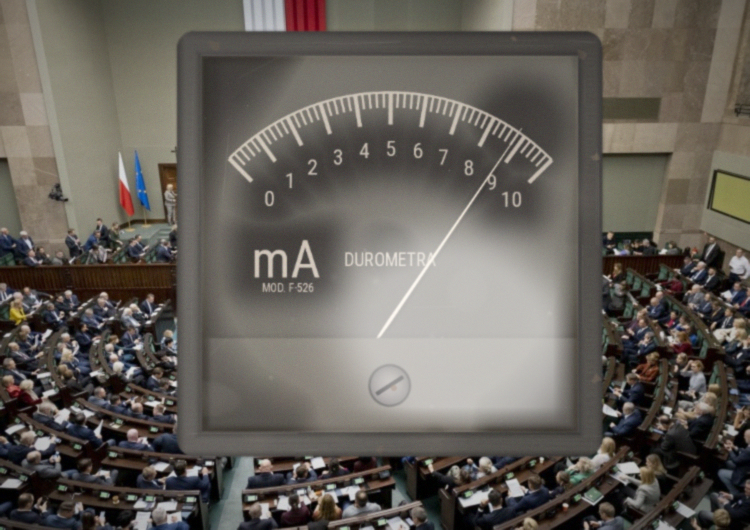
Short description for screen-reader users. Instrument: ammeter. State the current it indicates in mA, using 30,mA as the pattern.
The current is 8.8,mA
